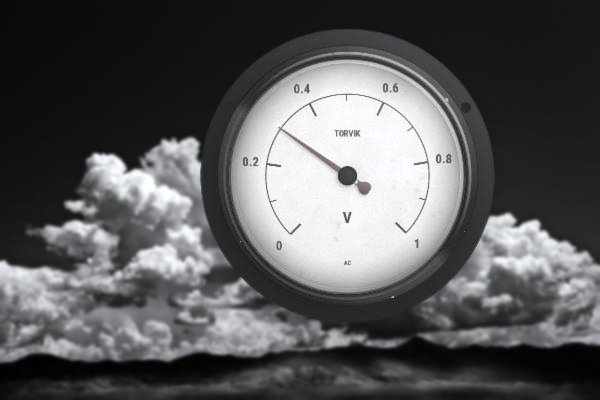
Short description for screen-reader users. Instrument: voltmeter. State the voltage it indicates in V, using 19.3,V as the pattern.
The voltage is 0.3,V
